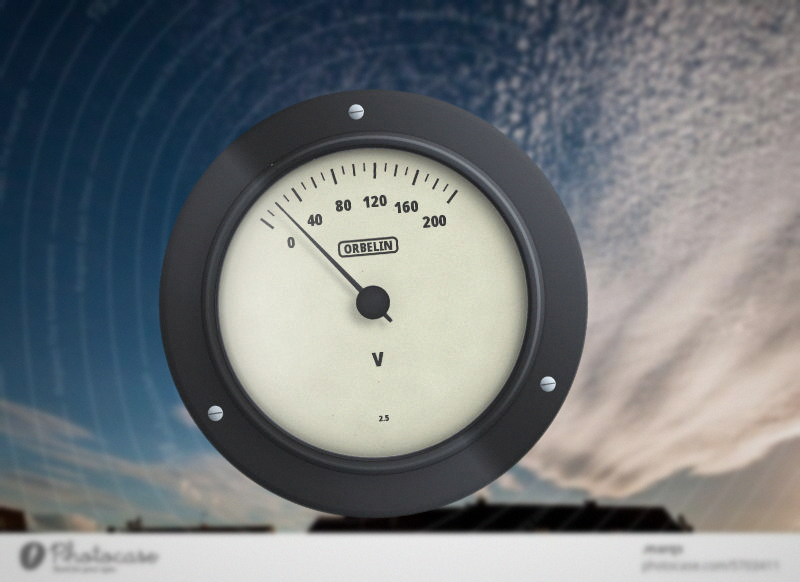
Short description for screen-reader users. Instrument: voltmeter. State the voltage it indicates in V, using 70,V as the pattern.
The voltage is 20,V
